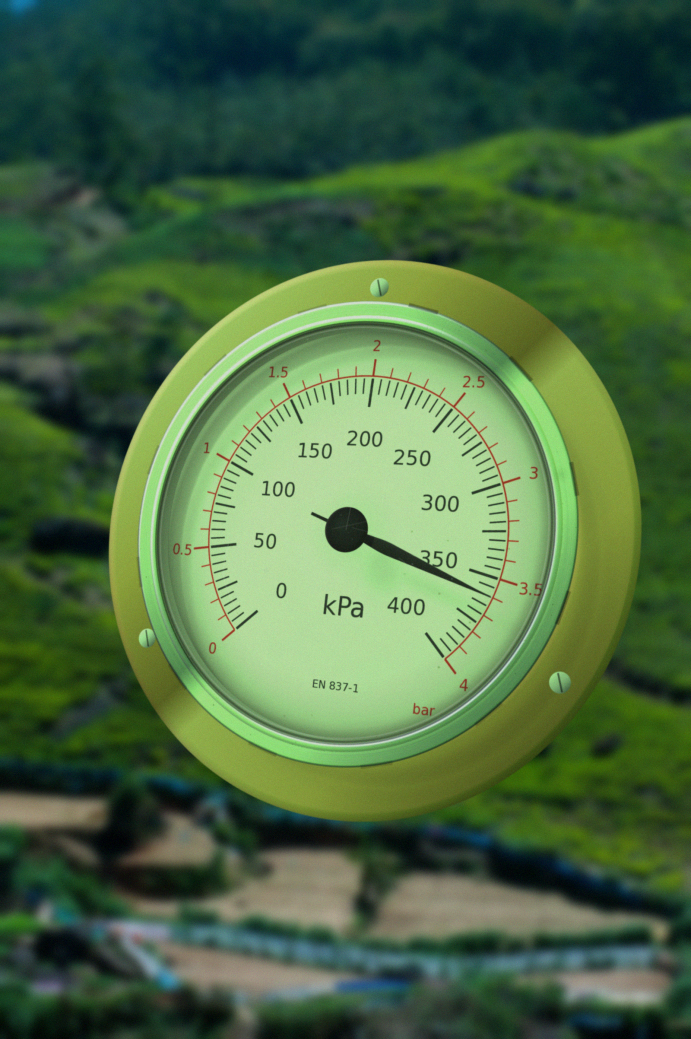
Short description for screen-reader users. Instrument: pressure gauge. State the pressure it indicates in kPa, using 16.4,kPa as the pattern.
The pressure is 360,kPa
